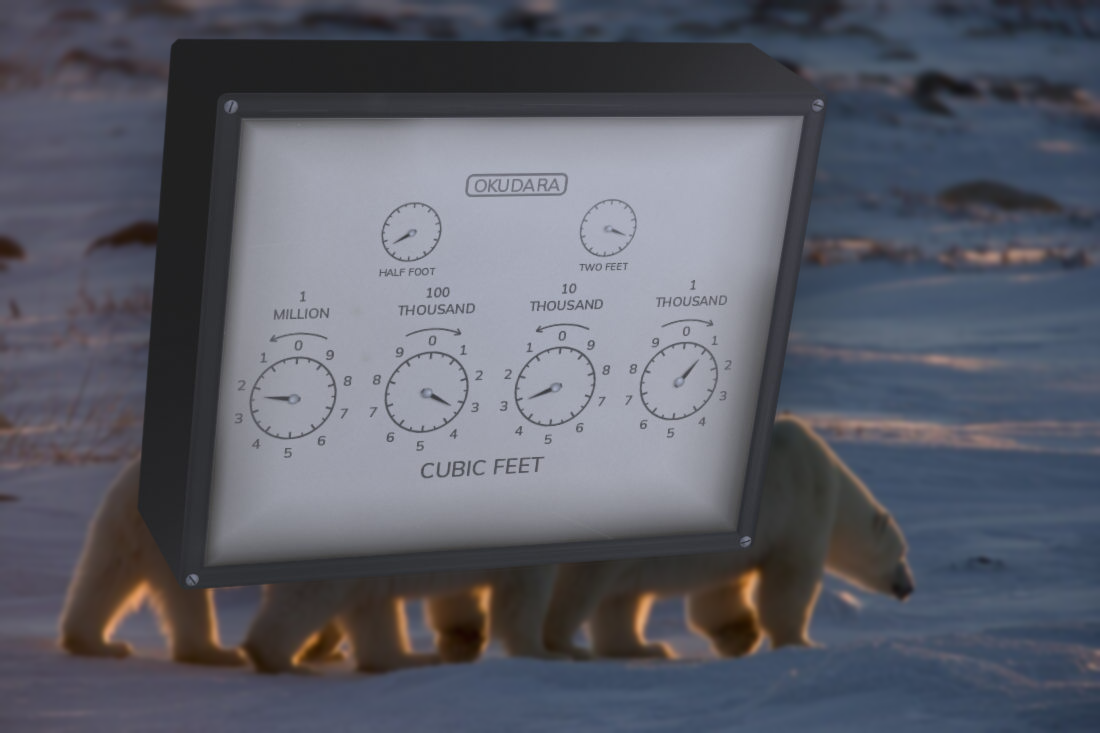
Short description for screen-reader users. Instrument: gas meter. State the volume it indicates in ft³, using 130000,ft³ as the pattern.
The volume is 233100,ft³
